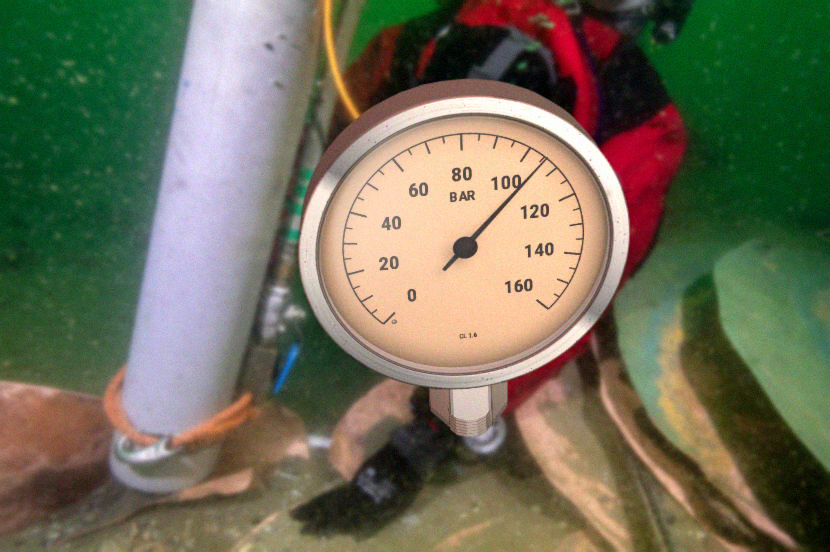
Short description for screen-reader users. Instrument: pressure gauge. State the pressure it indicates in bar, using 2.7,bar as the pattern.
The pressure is 105,bar
